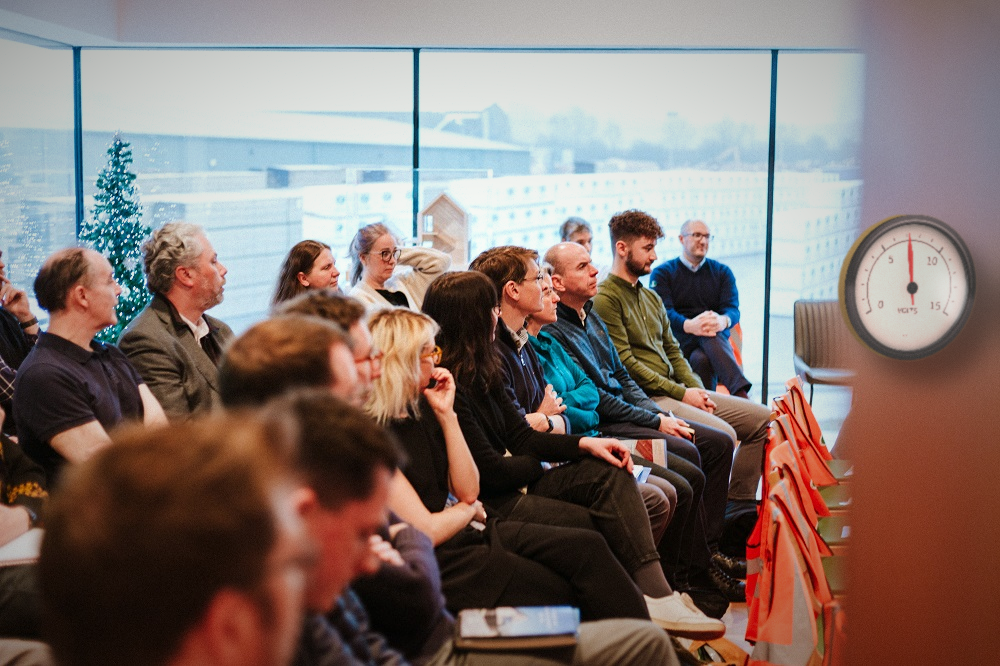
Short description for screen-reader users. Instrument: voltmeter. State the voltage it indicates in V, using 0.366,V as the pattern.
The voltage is 7,V
